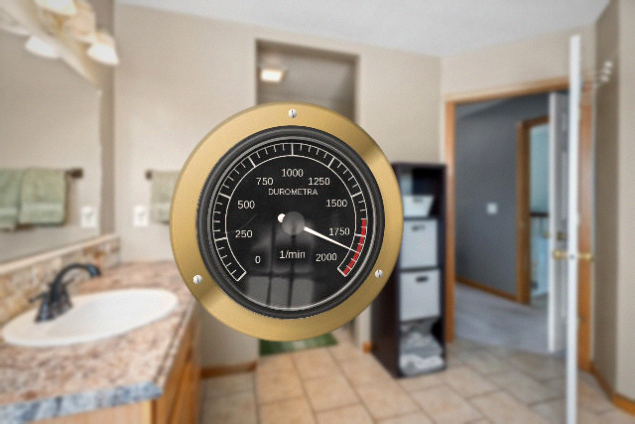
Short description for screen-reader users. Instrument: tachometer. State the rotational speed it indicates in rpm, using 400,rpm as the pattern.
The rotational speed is 1850,rpm
